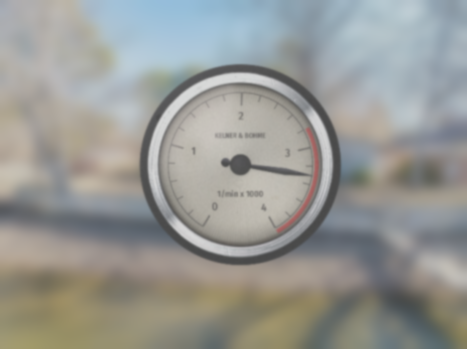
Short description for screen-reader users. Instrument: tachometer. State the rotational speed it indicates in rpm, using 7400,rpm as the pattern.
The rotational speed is 3300,rpm
